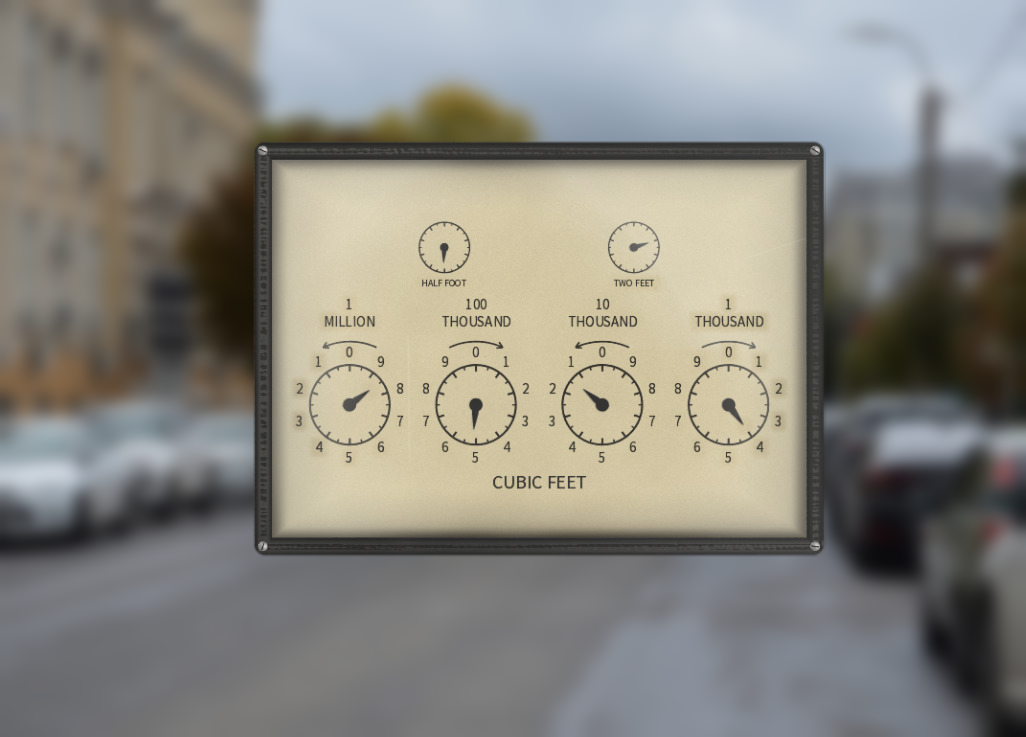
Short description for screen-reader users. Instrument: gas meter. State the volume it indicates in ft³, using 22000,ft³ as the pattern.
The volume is 851400,ft³
